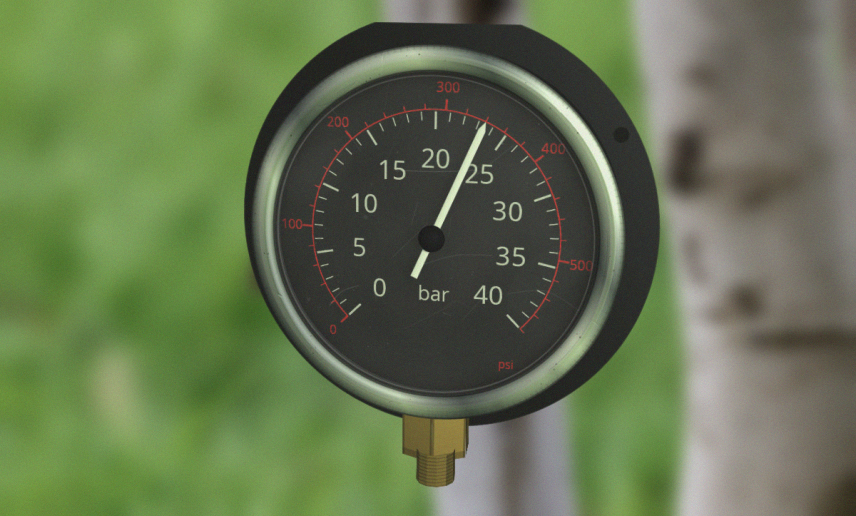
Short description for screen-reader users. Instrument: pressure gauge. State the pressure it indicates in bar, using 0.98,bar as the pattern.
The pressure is 23.5,bar
